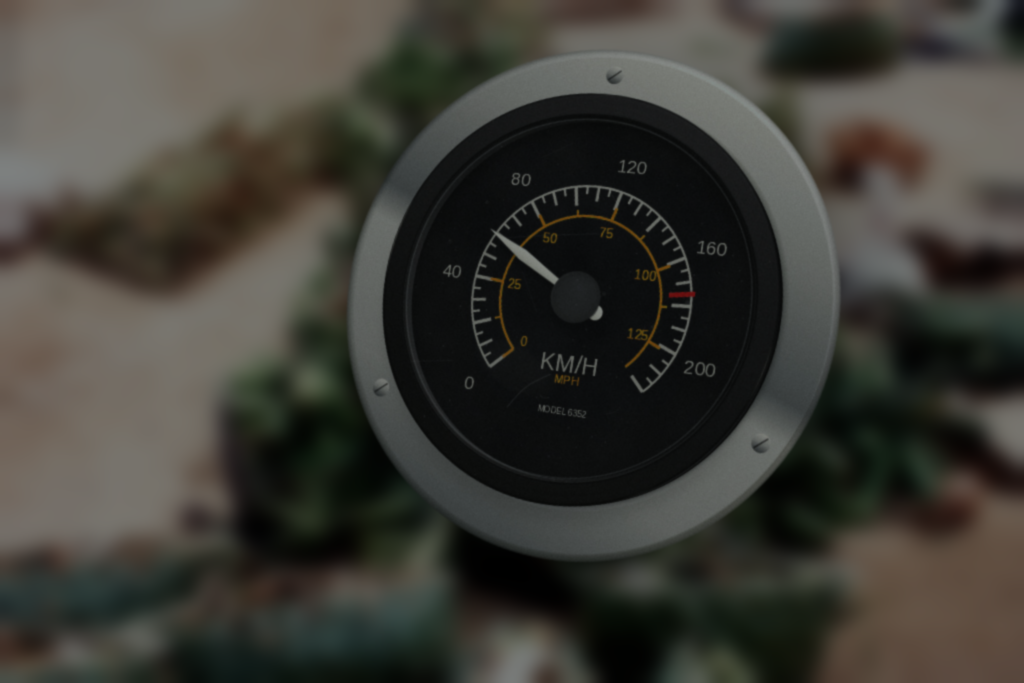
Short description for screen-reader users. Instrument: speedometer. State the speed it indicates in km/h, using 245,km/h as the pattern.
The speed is 60,km/h
